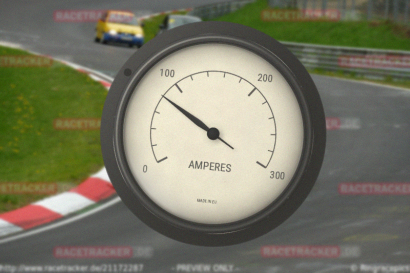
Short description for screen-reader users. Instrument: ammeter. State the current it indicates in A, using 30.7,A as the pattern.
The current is 80,A
